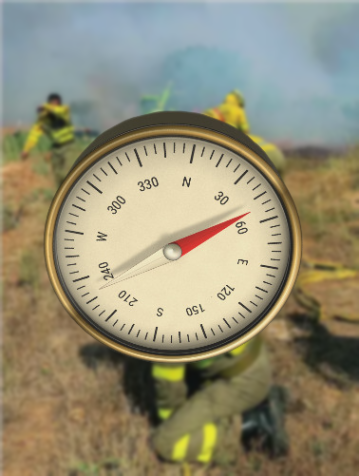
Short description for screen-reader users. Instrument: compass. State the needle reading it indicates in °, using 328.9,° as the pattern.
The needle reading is 50,°
